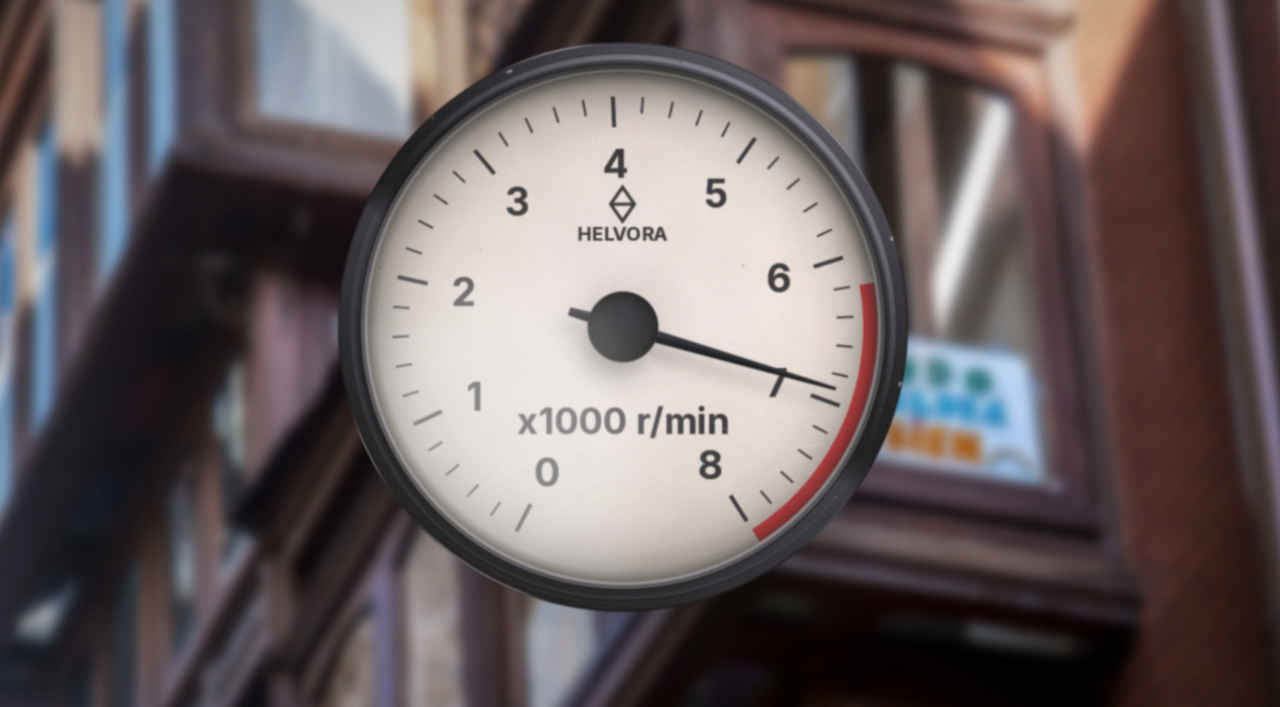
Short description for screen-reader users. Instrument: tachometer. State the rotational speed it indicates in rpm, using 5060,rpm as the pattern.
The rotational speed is 6900,rpm
